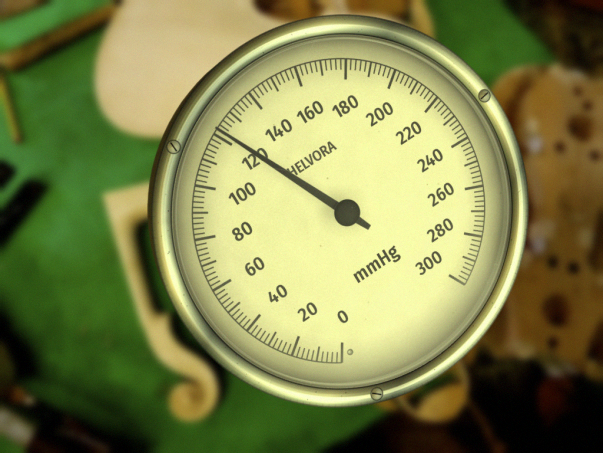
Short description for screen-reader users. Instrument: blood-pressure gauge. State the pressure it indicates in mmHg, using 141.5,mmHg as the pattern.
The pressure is 122,mmHg
